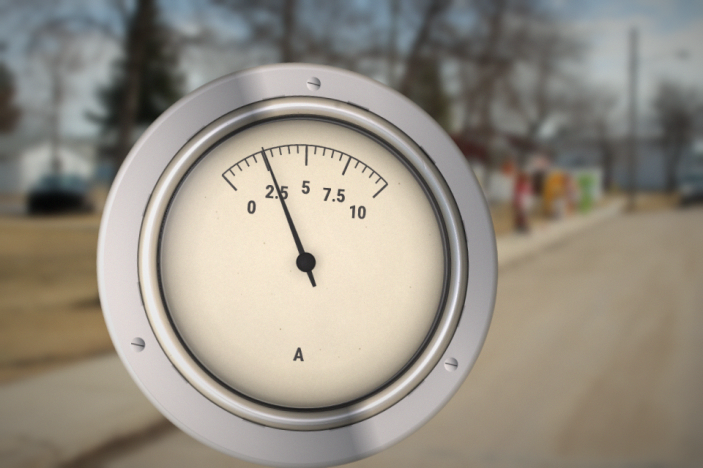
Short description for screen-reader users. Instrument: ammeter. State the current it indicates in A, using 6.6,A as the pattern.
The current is 2.5,A
